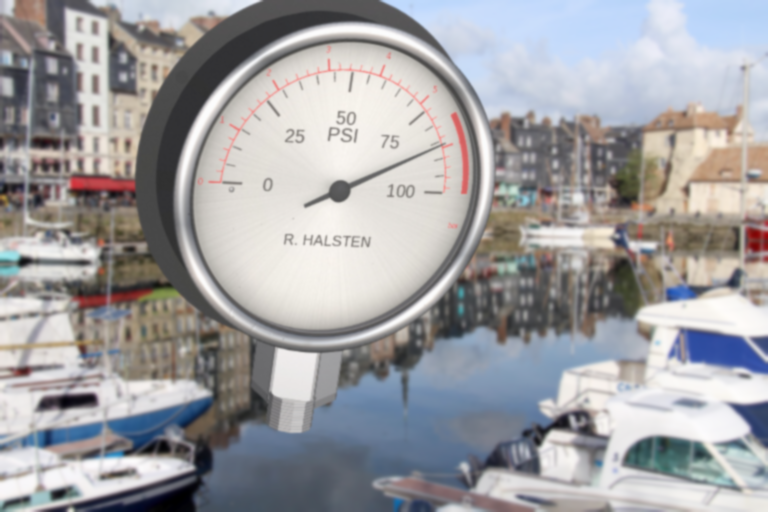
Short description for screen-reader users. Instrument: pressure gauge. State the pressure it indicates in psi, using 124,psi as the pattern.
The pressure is 85,psi
